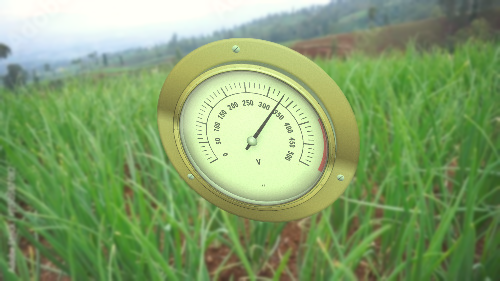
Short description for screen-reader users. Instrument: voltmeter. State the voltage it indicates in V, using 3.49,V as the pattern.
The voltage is 330,V
